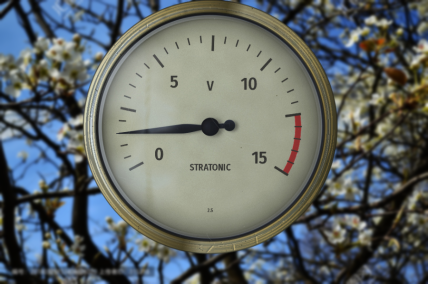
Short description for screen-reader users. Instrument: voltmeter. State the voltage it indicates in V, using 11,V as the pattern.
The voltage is 1.5,V
